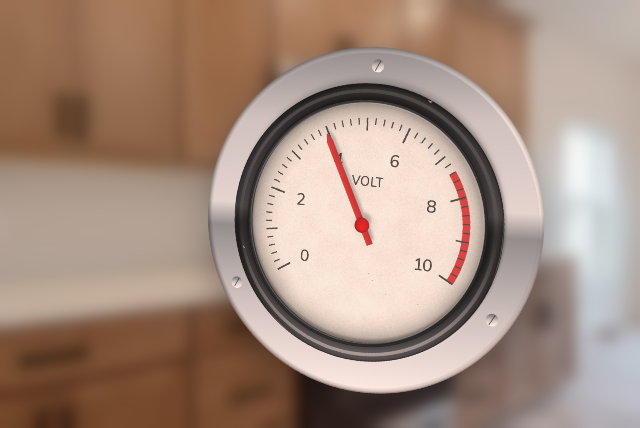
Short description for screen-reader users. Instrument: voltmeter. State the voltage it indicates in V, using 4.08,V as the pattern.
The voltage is 4,V
